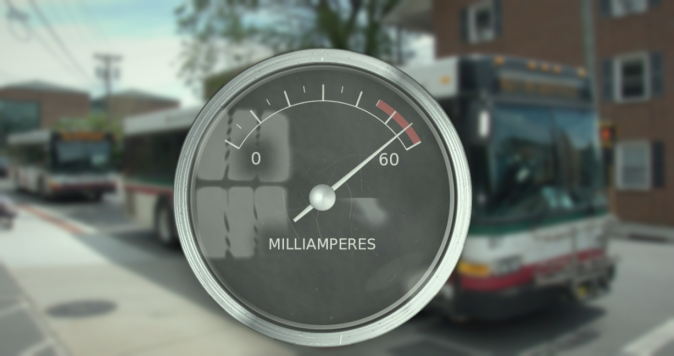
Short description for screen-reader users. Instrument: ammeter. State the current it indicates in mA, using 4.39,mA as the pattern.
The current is 55,mA
